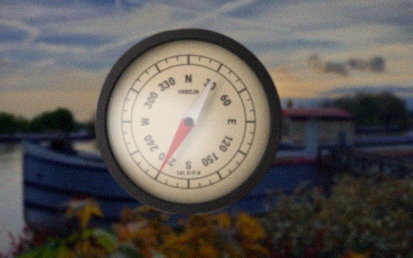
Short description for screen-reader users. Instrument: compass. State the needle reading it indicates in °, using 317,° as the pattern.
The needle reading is 210,°
